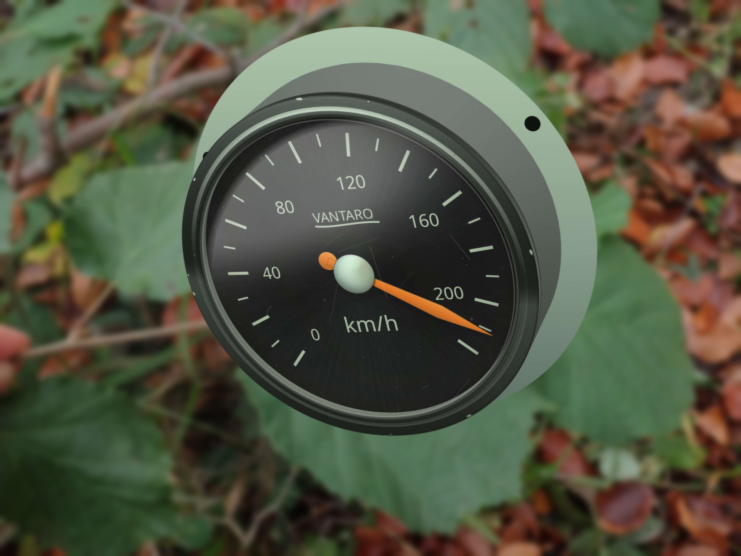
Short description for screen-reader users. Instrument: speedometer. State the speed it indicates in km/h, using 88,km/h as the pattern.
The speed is 210,km/h
